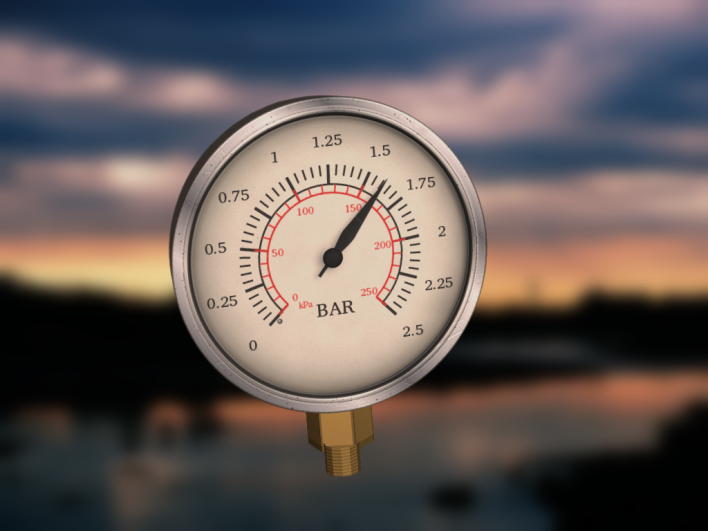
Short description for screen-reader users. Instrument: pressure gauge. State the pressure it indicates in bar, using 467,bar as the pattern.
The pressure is 1.6,bar
